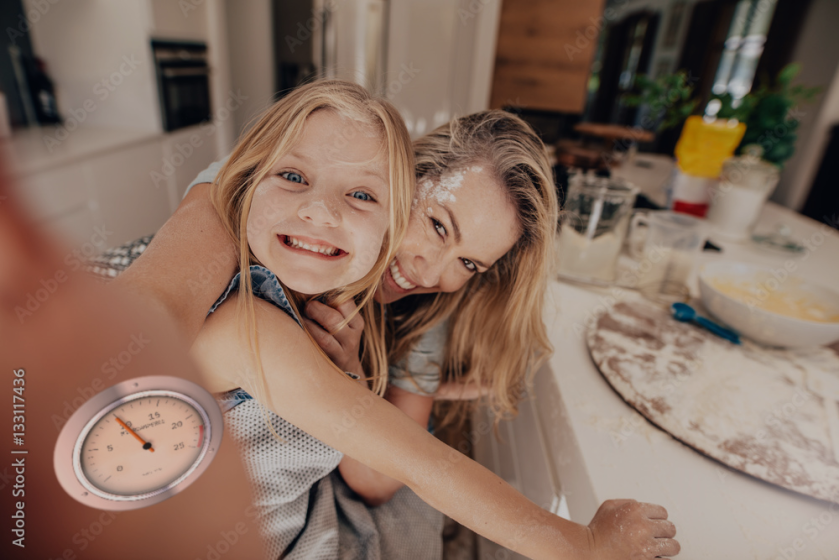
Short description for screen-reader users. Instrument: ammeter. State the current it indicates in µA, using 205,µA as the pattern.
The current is 10,µA
